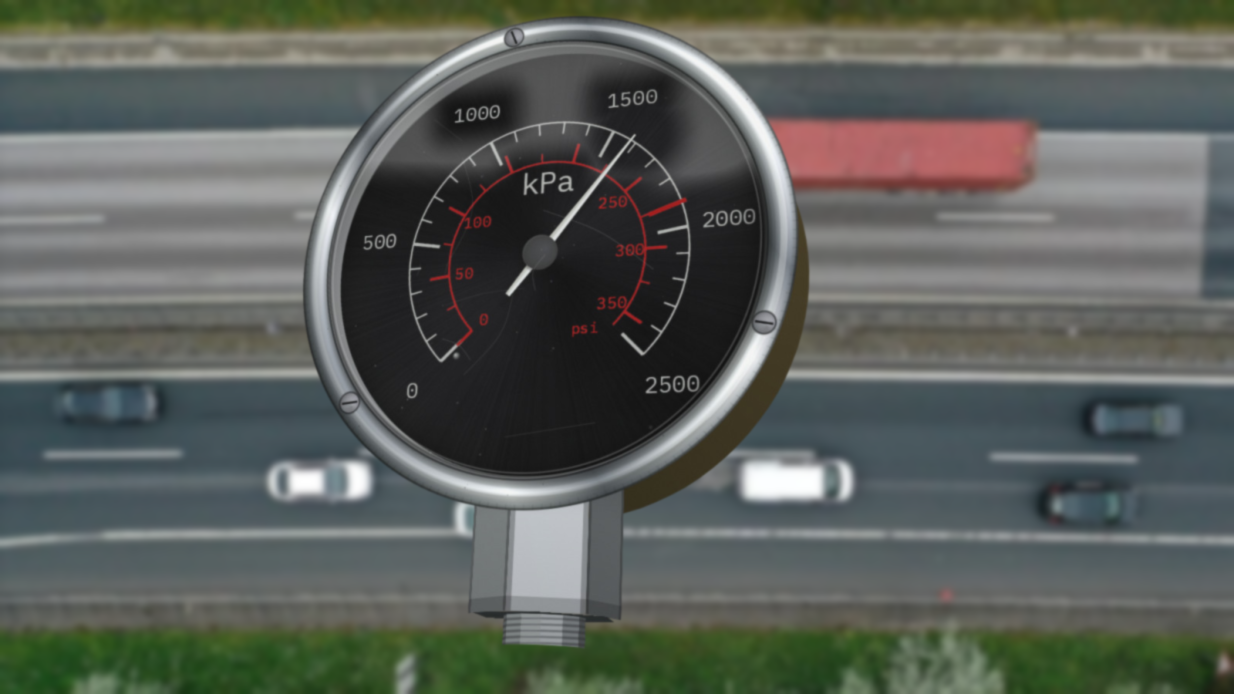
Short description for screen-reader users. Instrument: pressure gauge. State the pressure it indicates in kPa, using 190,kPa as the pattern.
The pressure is 1600,kPa
